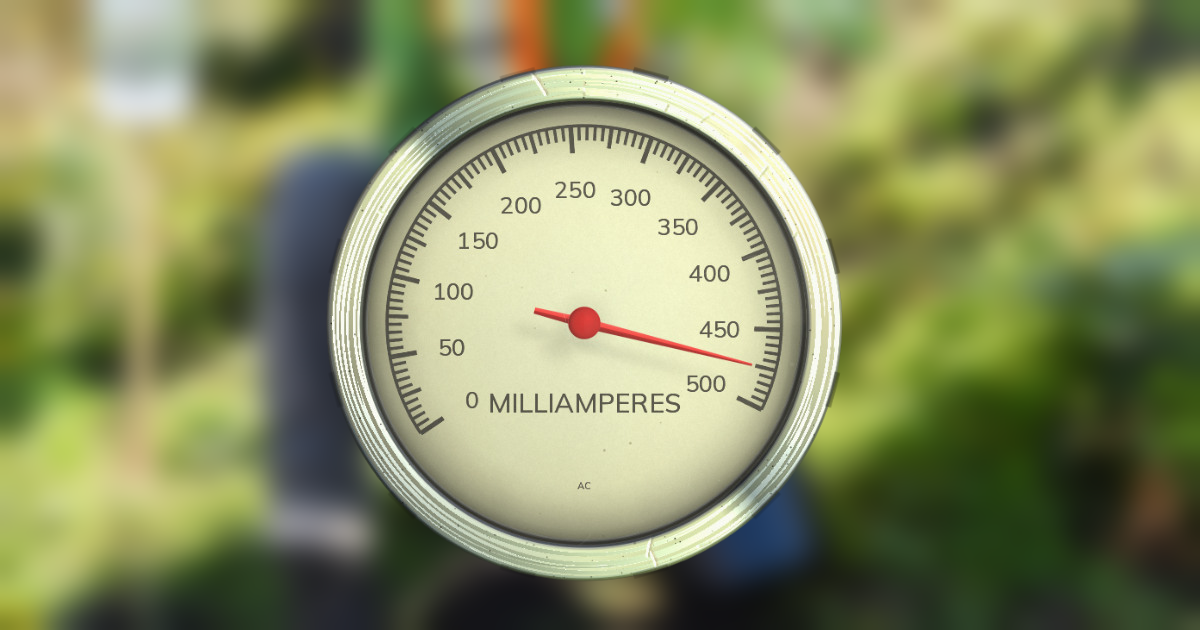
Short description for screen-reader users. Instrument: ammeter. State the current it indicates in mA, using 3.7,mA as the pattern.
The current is 475,mA
